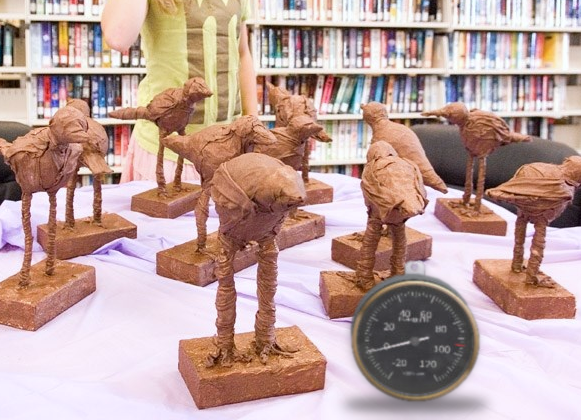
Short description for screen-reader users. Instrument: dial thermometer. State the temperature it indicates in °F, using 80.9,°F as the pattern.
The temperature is 0,°F
